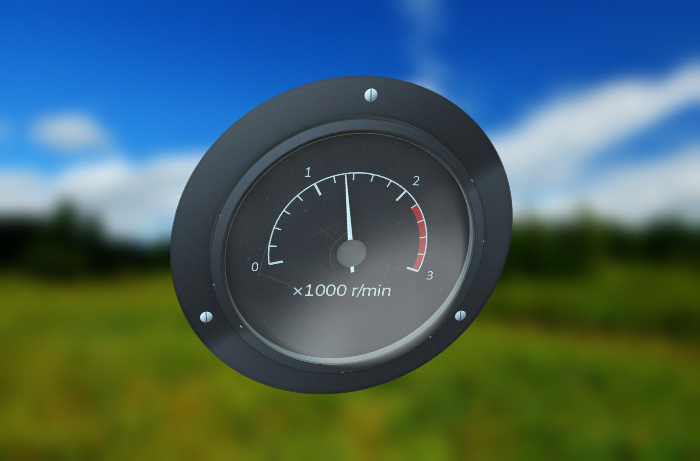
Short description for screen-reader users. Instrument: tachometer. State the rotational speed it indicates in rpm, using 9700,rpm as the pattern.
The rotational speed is 1300,rpm
